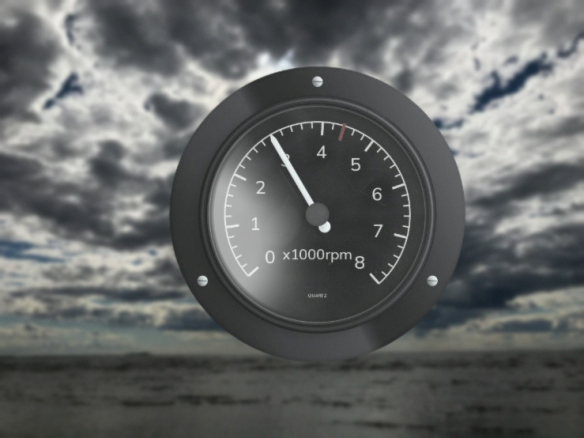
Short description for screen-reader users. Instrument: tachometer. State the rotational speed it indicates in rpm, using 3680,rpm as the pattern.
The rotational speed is 3000,rpm
